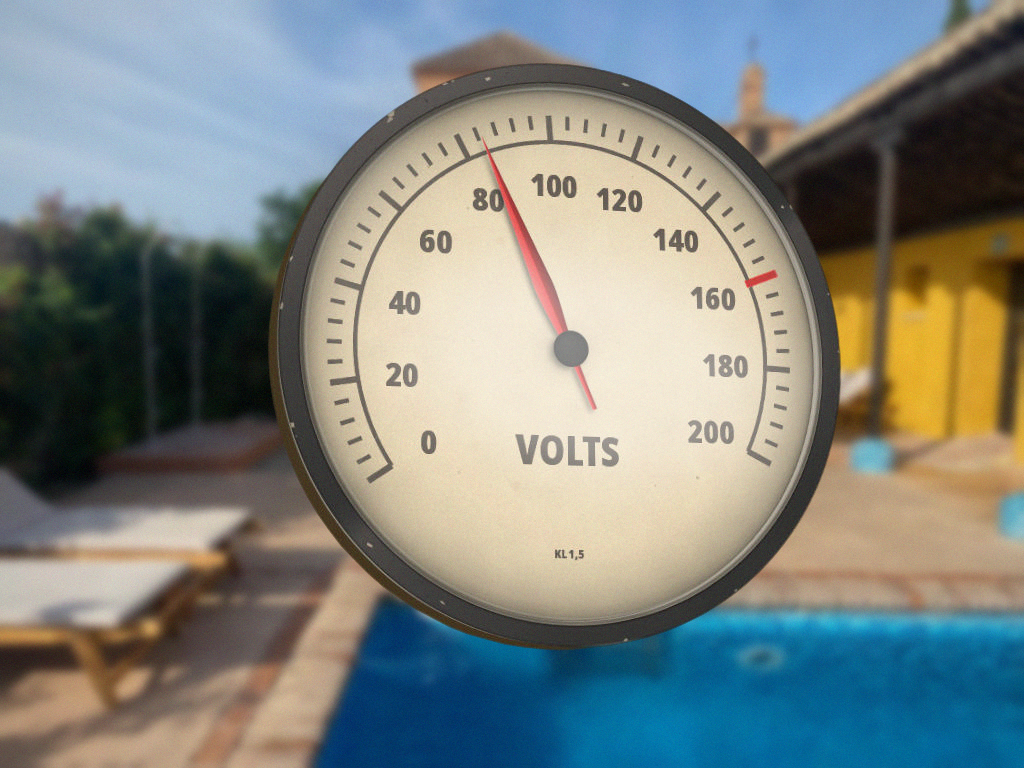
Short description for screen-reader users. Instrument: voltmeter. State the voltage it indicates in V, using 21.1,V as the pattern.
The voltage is 84,V
